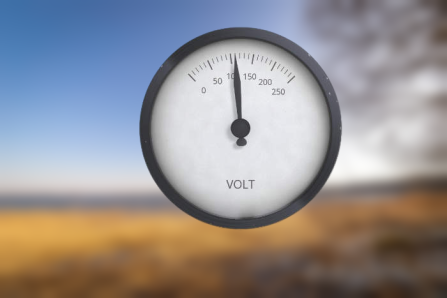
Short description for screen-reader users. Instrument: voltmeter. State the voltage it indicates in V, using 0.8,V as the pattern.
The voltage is 110,V
